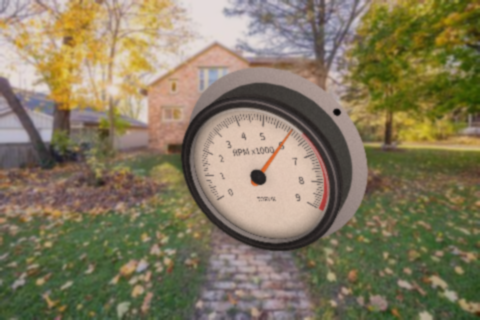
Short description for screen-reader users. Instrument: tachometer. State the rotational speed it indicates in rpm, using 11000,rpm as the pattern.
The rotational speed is 6000,rpm
